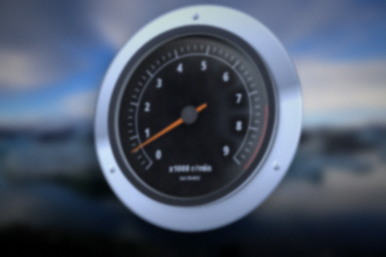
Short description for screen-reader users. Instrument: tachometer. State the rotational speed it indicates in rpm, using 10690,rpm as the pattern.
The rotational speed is 600,rpm
